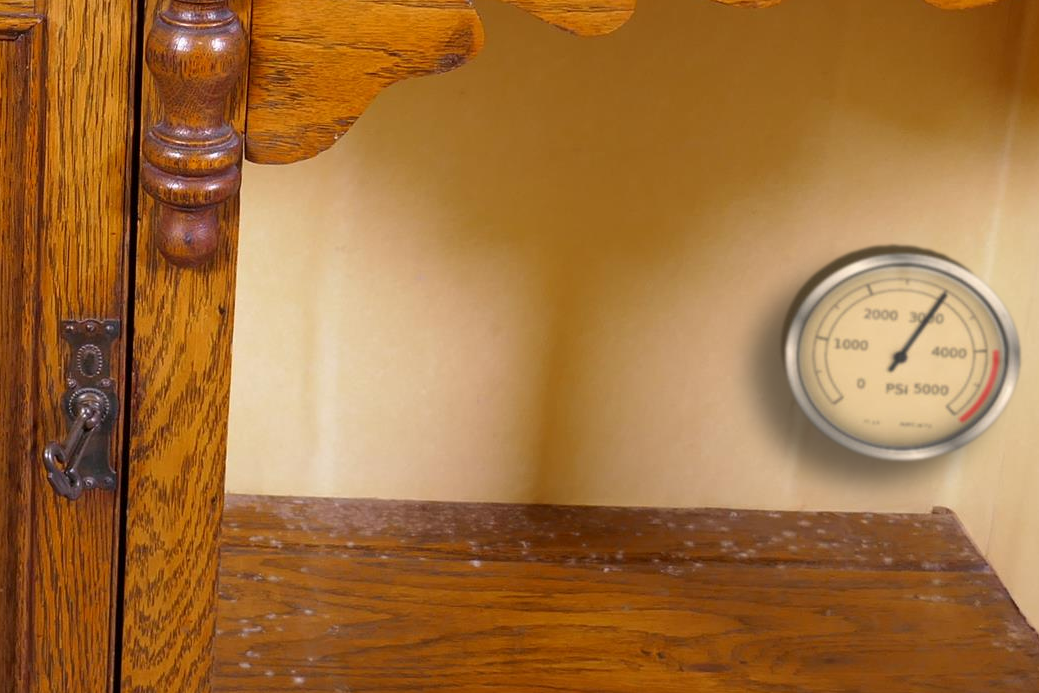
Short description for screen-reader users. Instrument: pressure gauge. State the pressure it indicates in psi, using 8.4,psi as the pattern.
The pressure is 3000,psi
